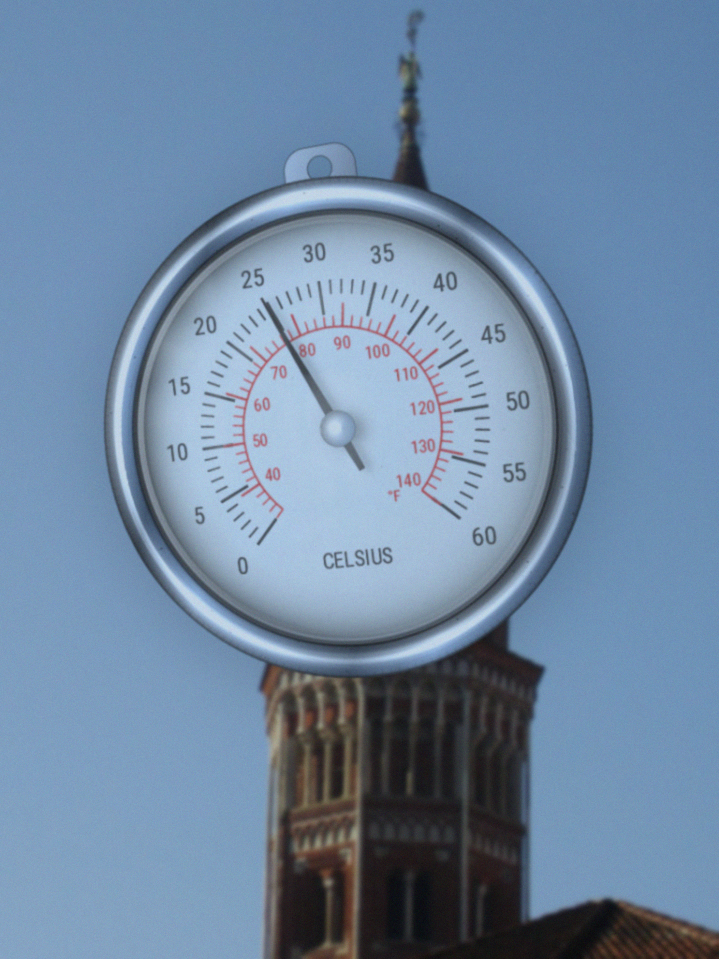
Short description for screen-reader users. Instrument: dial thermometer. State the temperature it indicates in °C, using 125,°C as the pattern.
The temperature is 25,°C
